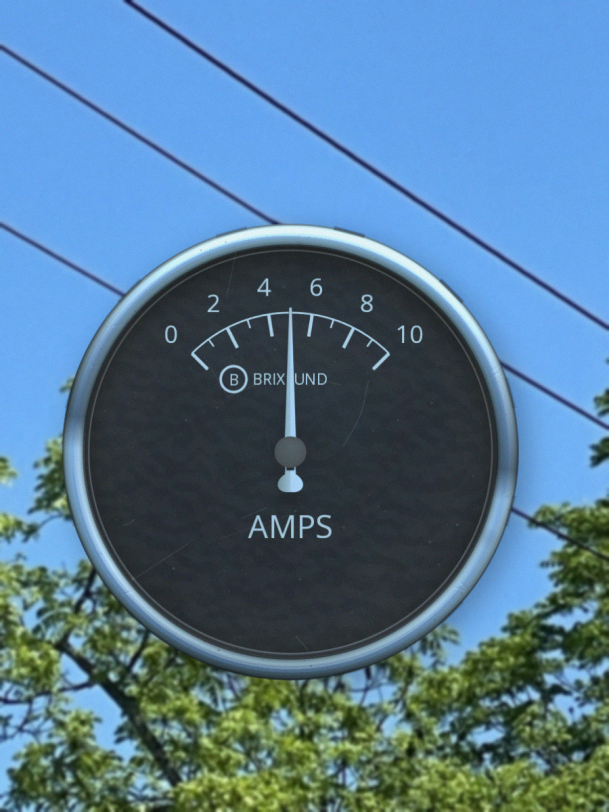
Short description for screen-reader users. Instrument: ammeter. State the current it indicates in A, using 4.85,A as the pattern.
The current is 5,A
